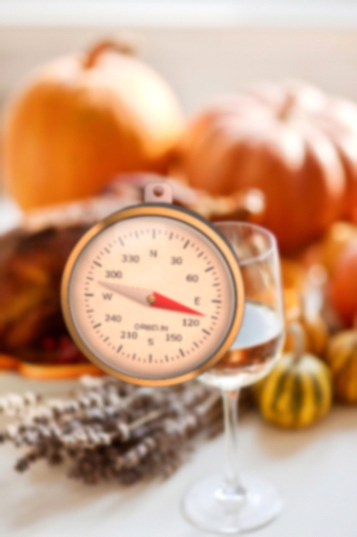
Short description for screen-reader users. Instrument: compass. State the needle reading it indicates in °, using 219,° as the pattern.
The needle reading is 105,°
